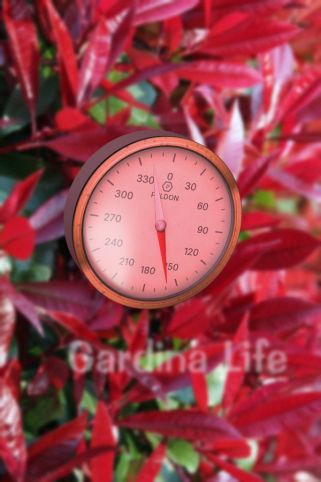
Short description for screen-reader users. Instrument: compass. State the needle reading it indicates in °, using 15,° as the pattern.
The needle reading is 160,°
